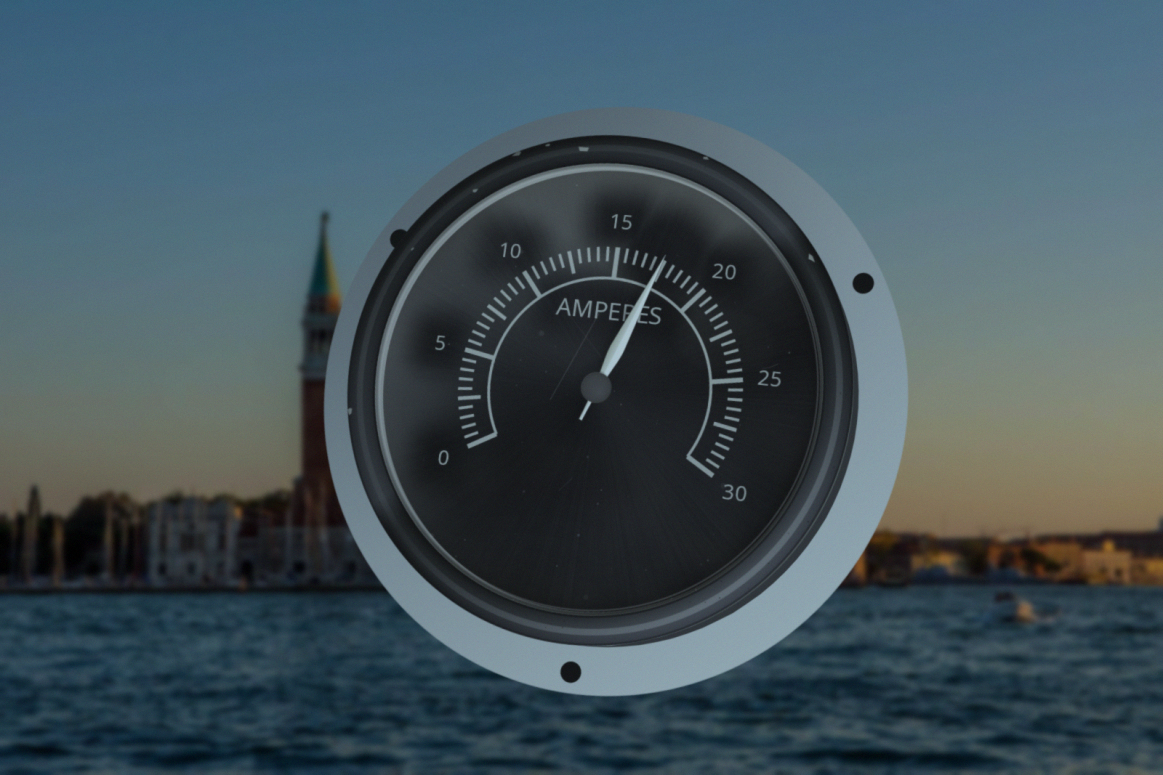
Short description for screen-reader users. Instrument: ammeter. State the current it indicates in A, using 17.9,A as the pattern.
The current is 17.5,A
